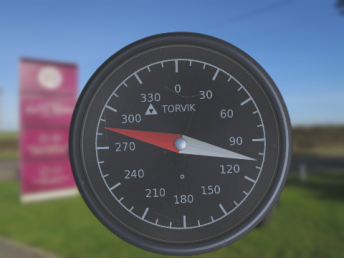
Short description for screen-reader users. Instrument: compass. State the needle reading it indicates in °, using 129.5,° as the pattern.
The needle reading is 285,°
